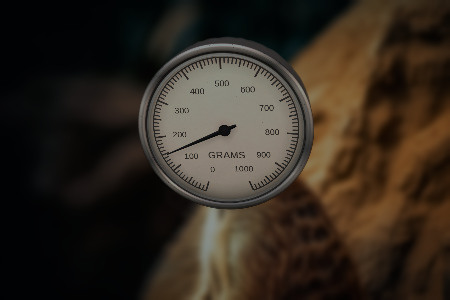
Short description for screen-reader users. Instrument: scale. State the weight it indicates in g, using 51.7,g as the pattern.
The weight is 150,g
